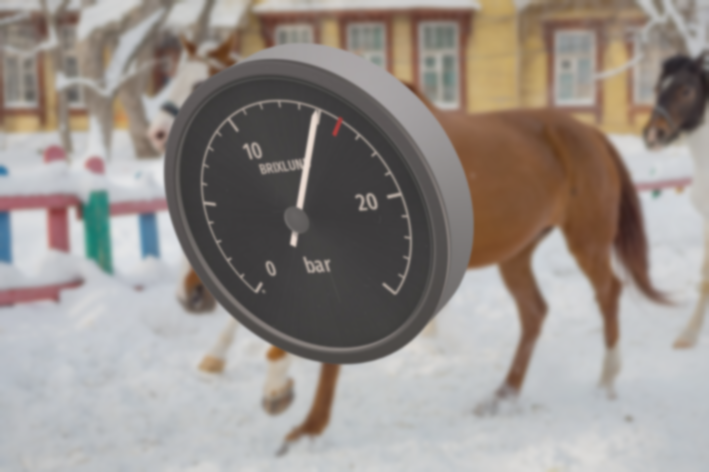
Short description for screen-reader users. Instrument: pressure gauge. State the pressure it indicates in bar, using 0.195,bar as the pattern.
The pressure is 15,bar
